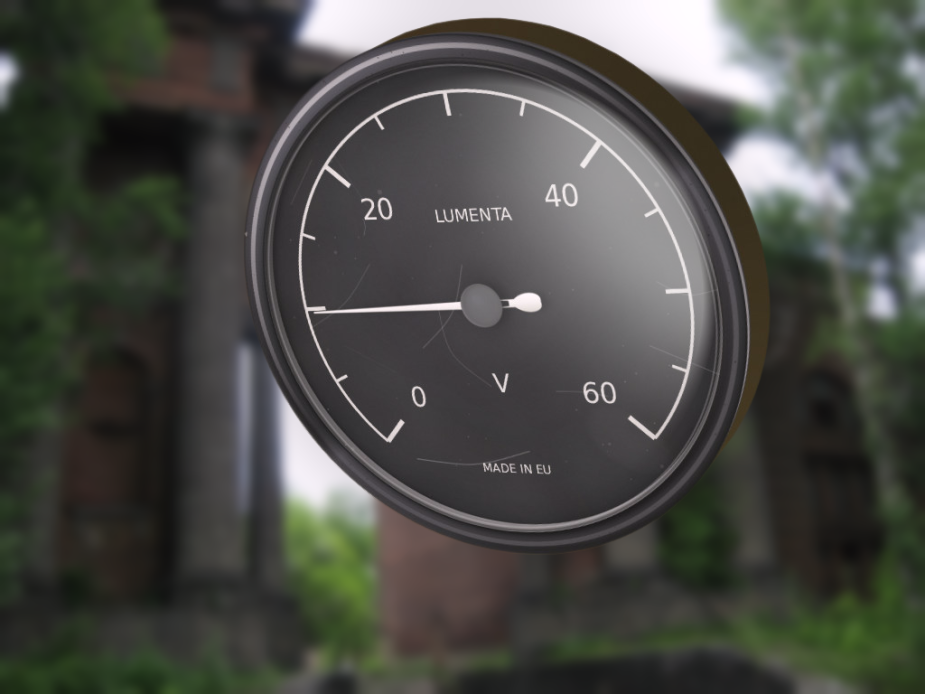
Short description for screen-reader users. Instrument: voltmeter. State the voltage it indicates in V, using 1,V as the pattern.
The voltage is 10,V
